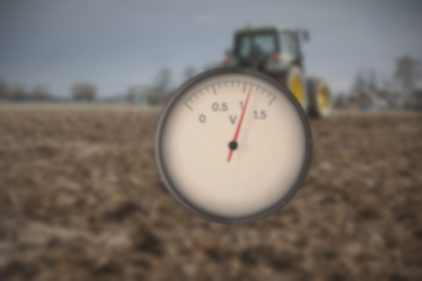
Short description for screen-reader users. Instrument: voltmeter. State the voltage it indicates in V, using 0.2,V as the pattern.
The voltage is 1.1,V
